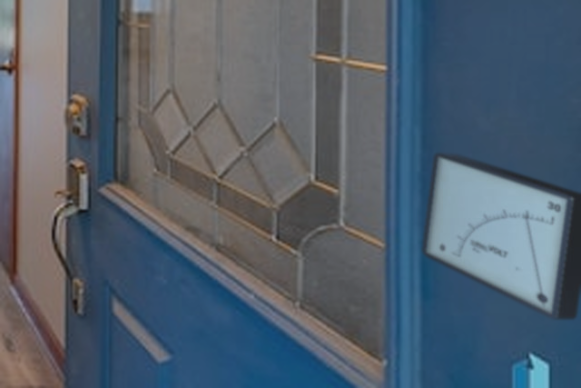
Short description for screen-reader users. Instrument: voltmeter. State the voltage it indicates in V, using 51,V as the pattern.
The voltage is 25,V
